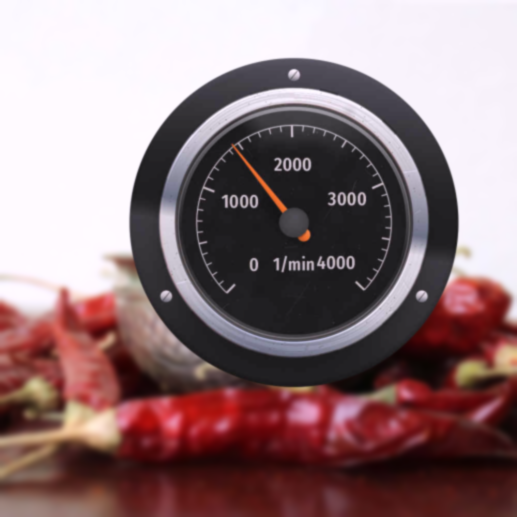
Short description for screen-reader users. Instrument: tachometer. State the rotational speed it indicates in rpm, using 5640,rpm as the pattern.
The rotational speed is 1450,rpm
